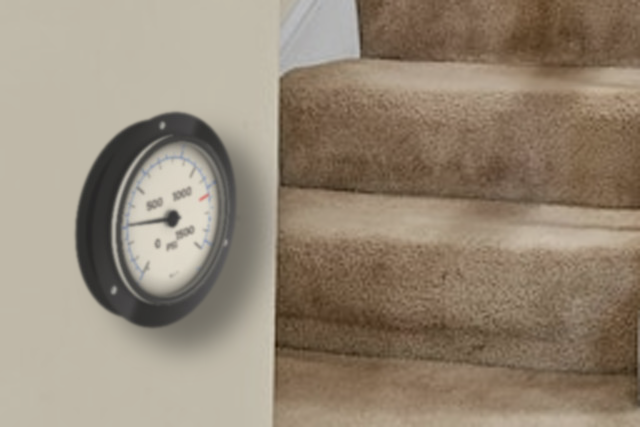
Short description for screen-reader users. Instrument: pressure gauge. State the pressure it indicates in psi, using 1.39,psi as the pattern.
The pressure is 300,psi
